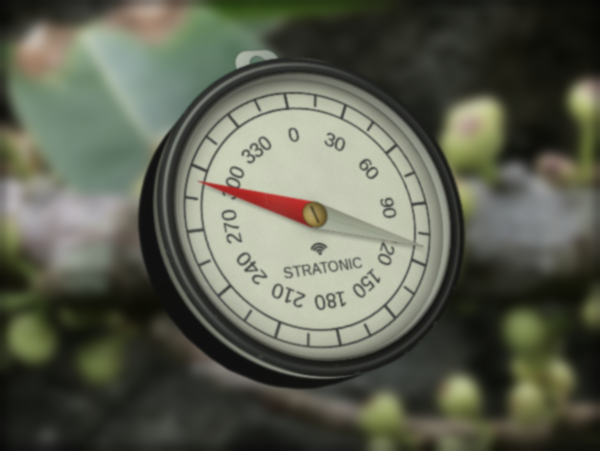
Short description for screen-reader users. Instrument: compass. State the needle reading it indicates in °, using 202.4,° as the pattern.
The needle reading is 292.5,°
